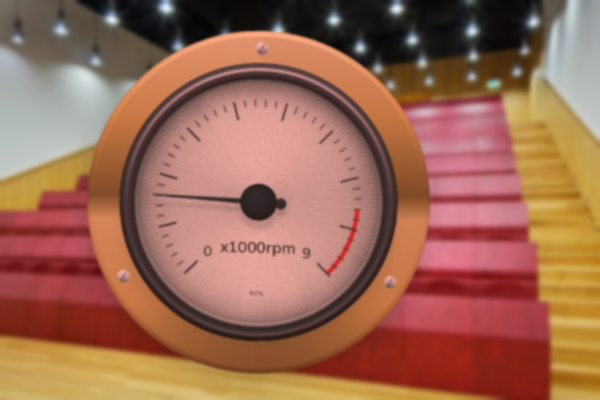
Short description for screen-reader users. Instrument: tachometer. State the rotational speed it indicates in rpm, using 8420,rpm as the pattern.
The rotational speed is 1600,rpm
